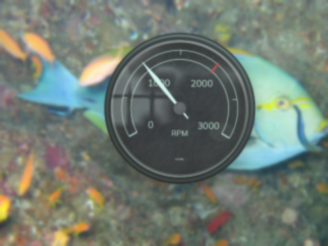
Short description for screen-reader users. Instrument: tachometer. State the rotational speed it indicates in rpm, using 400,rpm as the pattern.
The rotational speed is 1000,rpm
